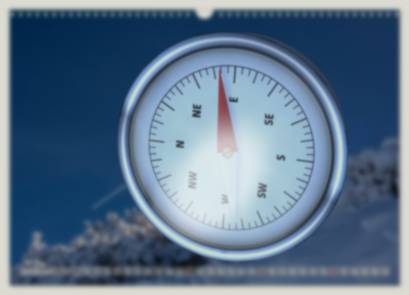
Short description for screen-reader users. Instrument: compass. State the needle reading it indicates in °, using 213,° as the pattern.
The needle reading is 80,°
